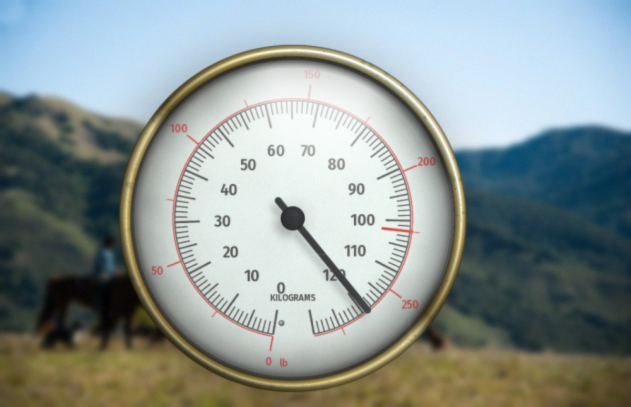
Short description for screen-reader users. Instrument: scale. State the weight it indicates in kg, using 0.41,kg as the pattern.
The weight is 119,kg
